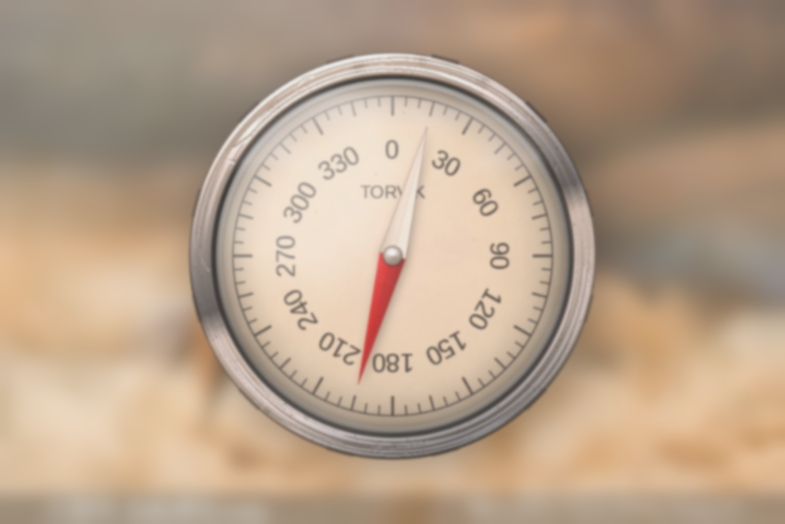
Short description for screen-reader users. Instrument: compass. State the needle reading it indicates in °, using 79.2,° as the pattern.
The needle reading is 195,°
